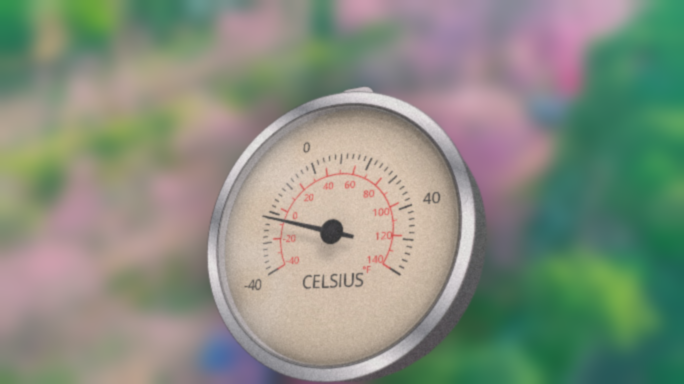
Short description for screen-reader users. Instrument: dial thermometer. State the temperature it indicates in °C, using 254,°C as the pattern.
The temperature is -22,°C
